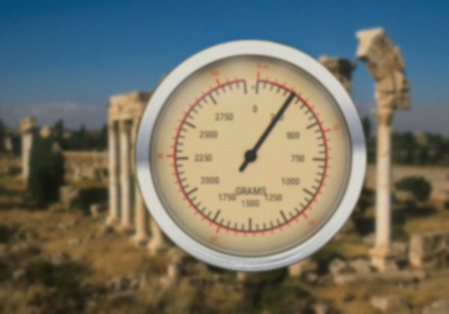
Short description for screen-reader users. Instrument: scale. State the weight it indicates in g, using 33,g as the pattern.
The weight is 250,g
